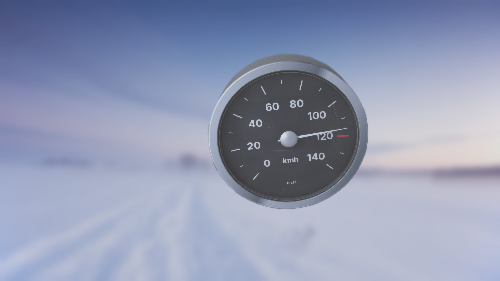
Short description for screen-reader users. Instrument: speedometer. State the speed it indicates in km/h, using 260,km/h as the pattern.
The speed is 115,km/h
